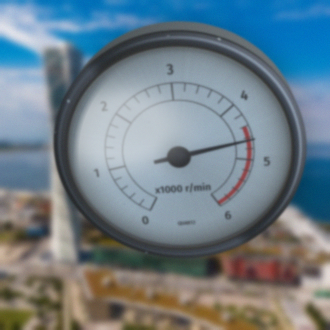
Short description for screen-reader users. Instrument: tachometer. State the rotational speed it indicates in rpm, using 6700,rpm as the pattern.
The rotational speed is 4600,rpm
